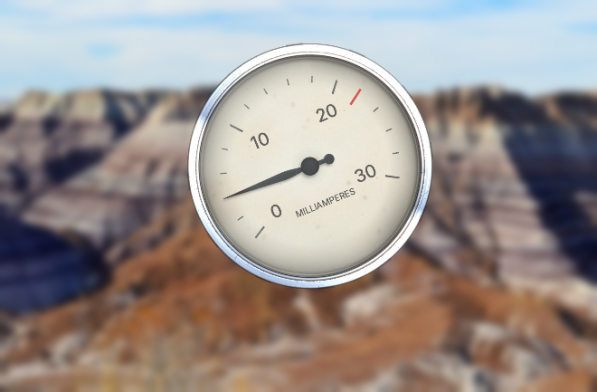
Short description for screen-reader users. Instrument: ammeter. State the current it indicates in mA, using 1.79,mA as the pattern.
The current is 4,mA
